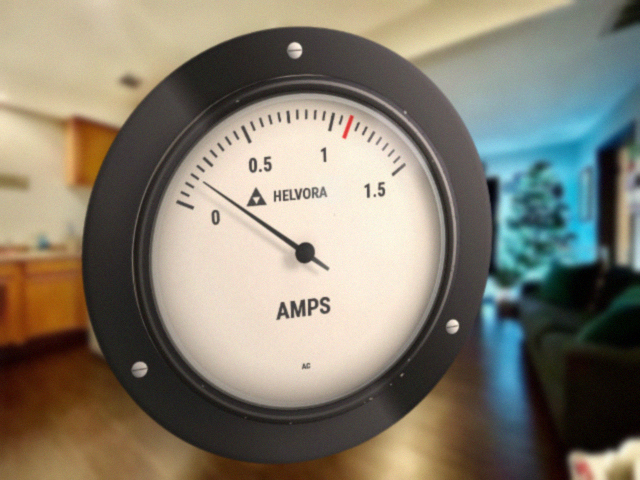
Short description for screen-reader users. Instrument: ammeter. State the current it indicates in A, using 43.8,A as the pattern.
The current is 0.15,A
